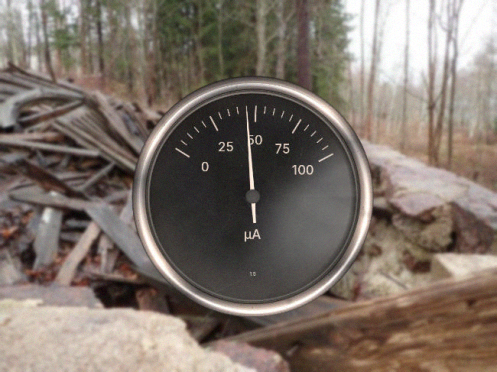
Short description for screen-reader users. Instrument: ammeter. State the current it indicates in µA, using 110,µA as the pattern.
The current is 45,µA
